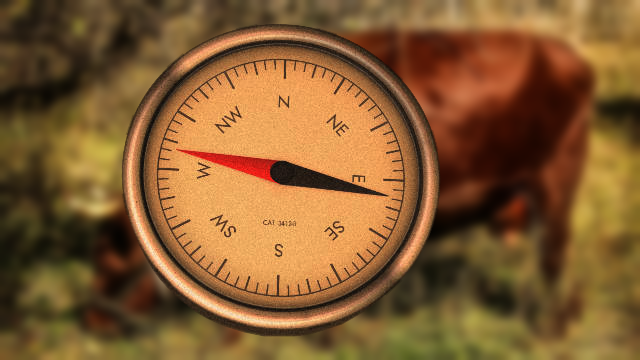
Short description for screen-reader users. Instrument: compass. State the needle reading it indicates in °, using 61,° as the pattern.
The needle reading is 280,°
